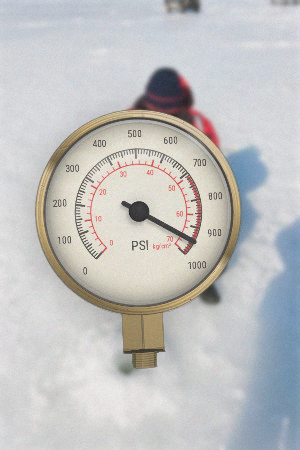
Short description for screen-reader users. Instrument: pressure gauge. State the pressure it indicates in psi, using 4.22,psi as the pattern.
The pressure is 950,psi
